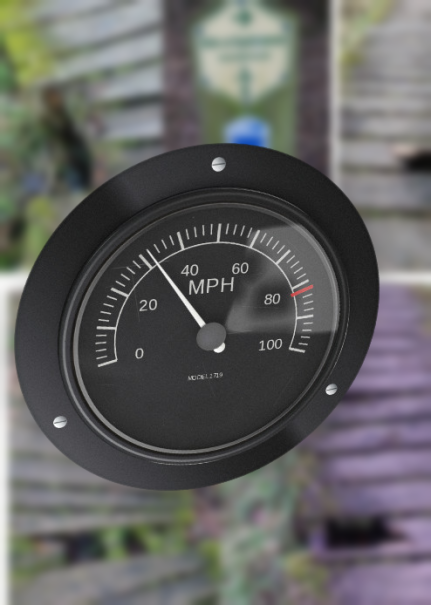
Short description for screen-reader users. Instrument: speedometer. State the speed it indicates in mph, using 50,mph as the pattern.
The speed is 32,mph
